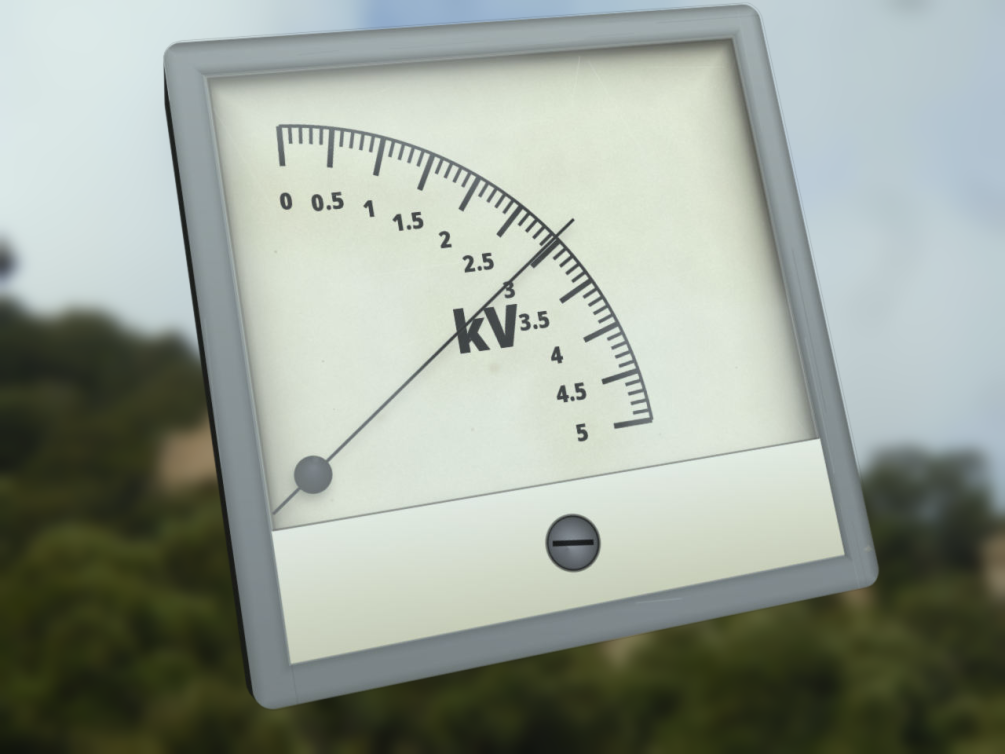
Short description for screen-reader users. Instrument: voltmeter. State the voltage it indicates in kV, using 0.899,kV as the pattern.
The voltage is 2.95,kV
